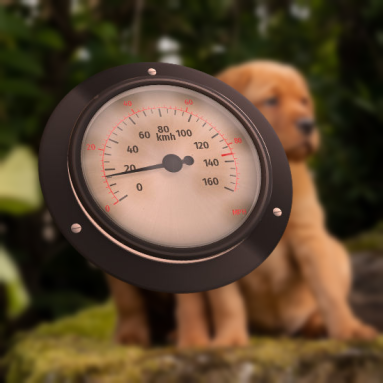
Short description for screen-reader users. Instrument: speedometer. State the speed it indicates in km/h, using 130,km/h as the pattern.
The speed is 15,km/h
